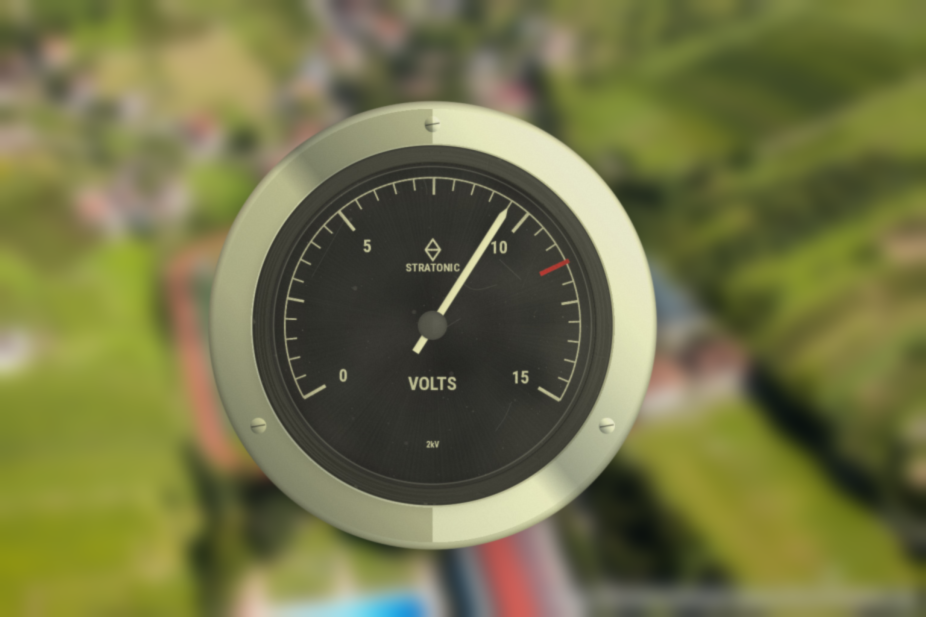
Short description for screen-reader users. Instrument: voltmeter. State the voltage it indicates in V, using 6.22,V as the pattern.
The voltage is 9.5,V
